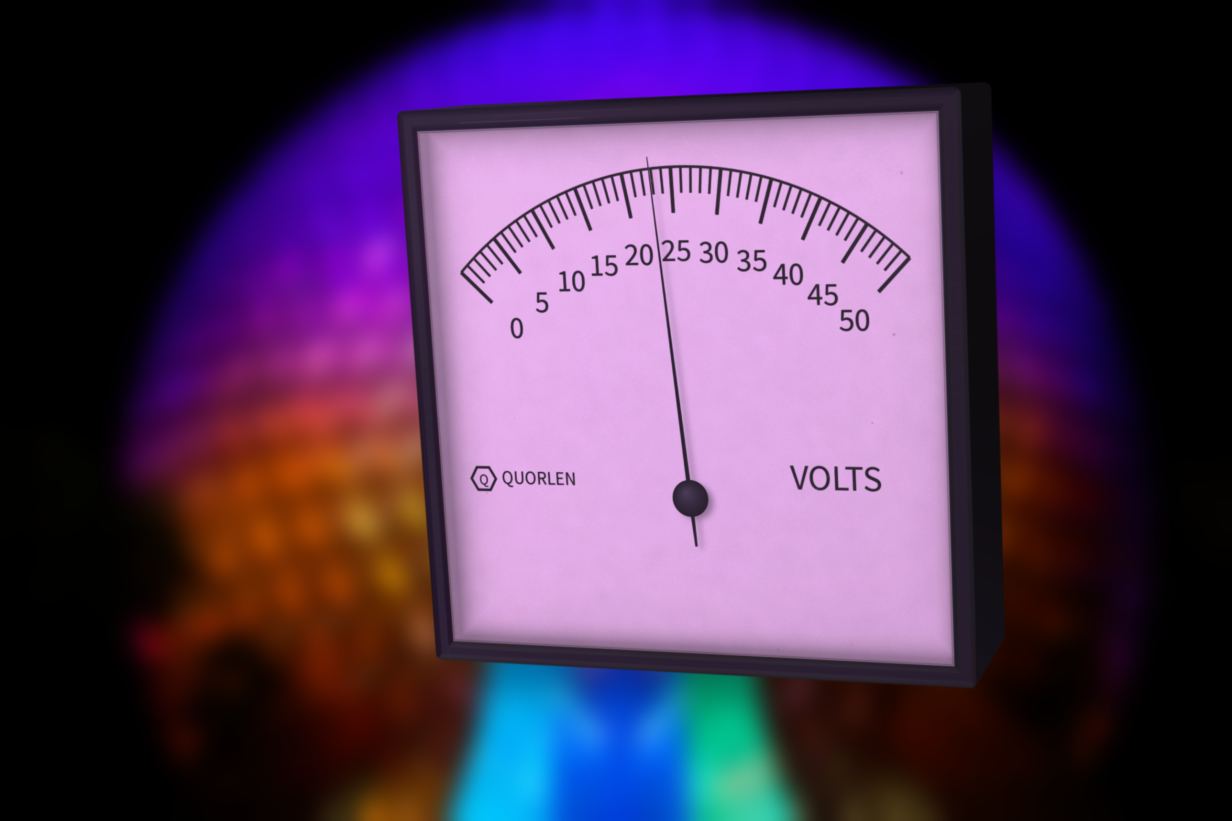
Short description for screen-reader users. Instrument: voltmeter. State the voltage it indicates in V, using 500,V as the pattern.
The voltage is 23,V
